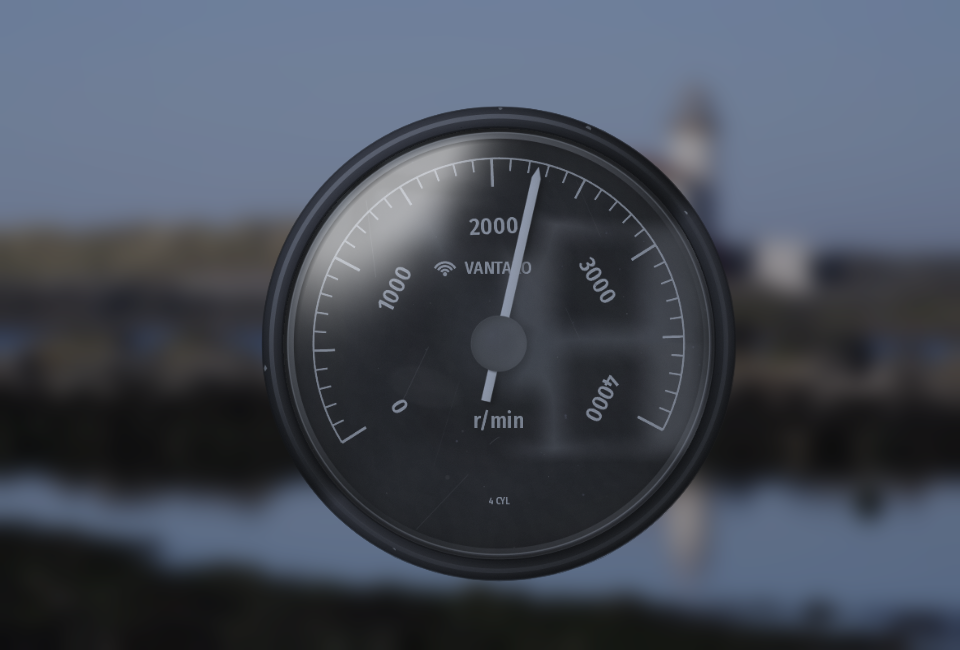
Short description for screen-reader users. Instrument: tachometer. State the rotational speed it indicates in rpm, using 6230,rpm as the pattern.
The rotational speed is 2250,rpm
